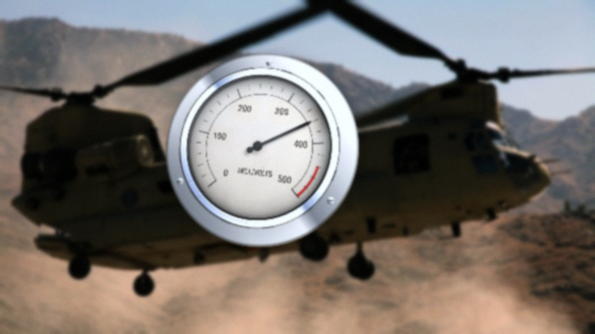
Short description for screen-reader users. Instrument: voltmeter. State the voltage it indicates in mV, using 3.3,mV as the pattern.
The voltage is 360,mV
